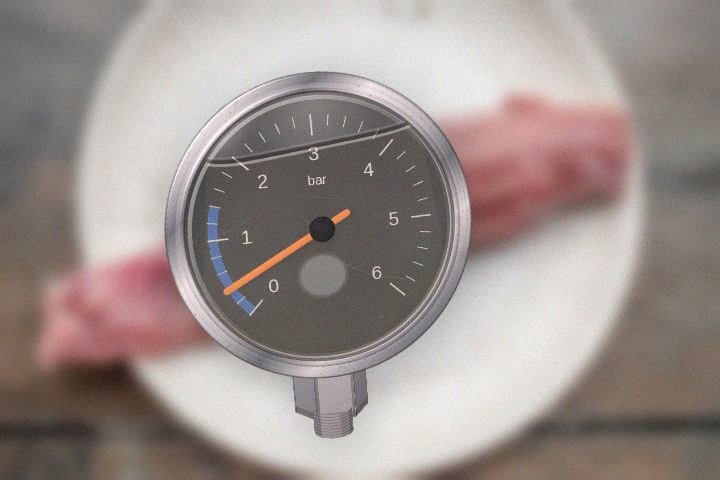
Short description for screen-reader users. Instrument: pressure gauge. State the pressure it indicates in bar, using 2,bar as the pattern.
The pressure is 0.4,bar
